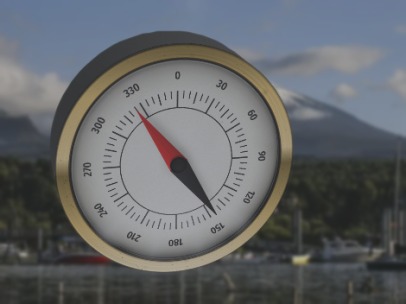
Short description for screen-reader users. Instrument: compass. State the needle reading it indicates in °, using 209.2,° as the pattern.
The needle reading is 325,°
